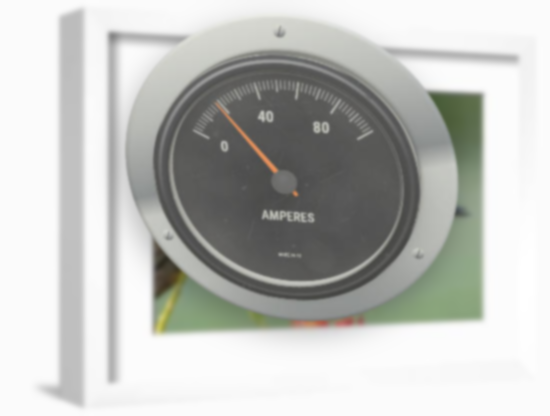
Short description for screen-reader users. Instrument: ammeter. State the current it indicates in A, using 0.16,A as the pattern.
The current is 20,A
